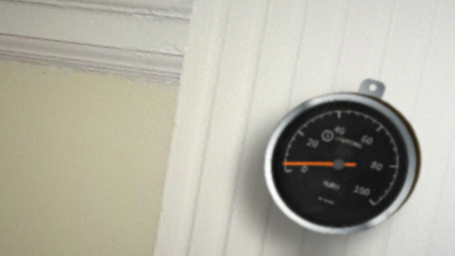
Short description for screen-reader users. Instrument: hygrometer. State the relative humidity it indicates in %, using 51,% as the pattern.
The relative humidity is 4,%
